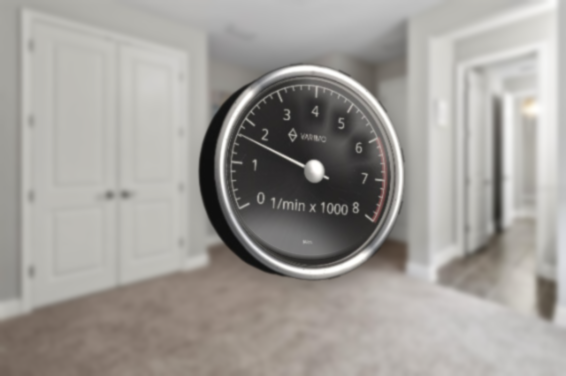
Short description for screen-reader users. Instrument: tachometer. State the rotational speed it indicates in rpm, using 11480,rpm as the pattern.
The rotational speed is 1600,rpm
